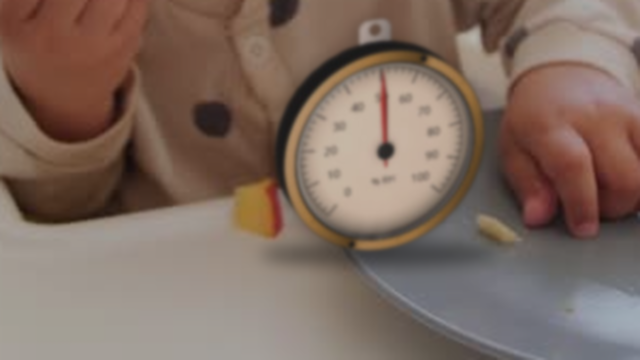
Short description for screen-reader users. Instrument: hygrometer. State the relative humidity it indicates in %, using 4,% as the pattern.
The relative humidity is 50,%
